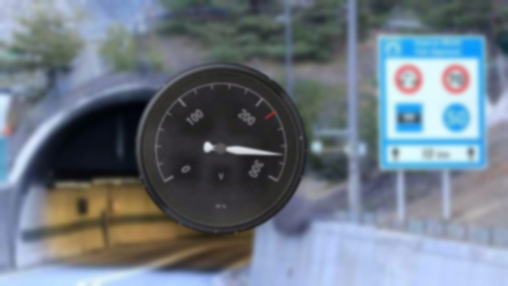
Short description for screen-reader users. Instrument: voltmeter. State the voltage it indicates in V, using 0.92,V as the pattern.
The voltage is 270,V
